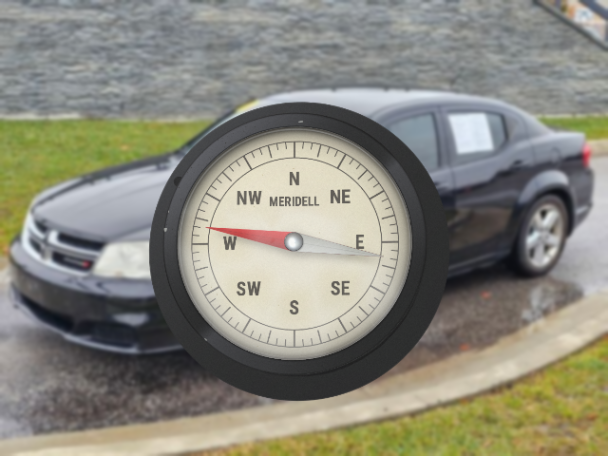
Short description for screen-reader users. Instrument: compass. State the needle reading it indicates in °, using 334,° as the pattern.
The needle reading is 280,°
